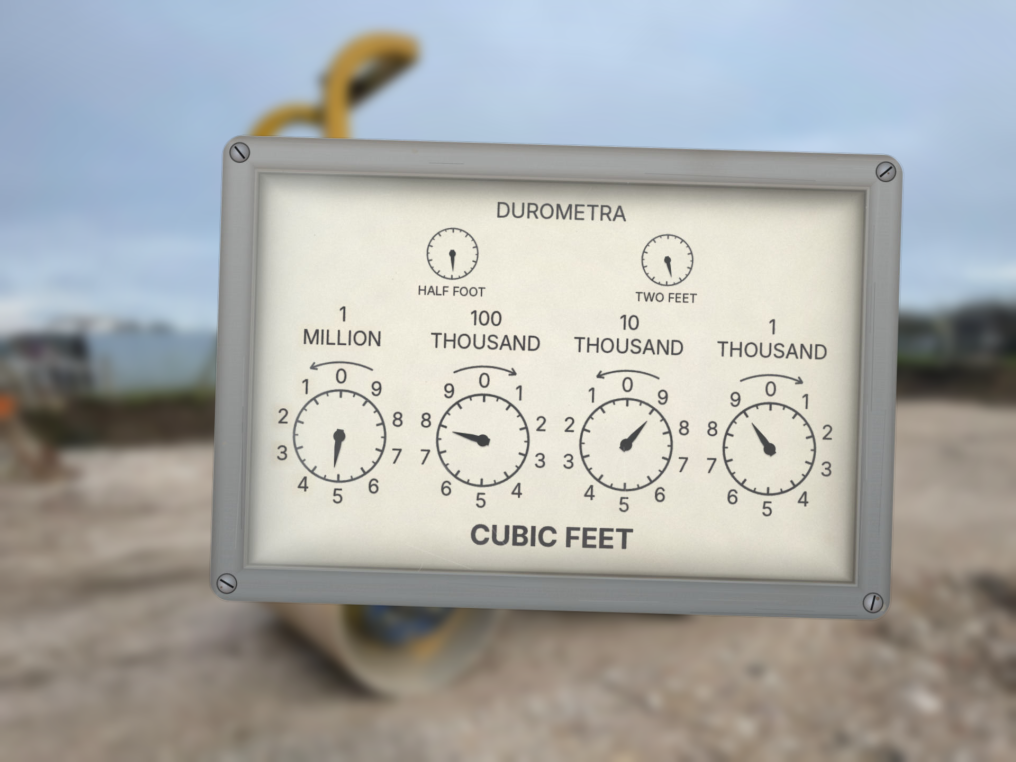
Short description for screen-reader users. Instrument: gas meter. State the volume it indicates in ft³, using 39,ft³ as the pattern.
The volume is 478900,ft³
